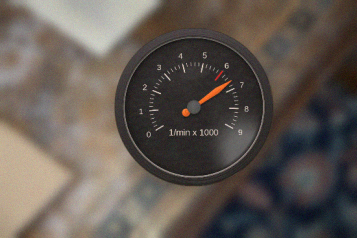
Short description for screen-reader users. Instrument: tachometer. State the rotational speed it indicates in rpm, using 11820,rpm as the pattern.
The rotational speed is 6600,rpm
